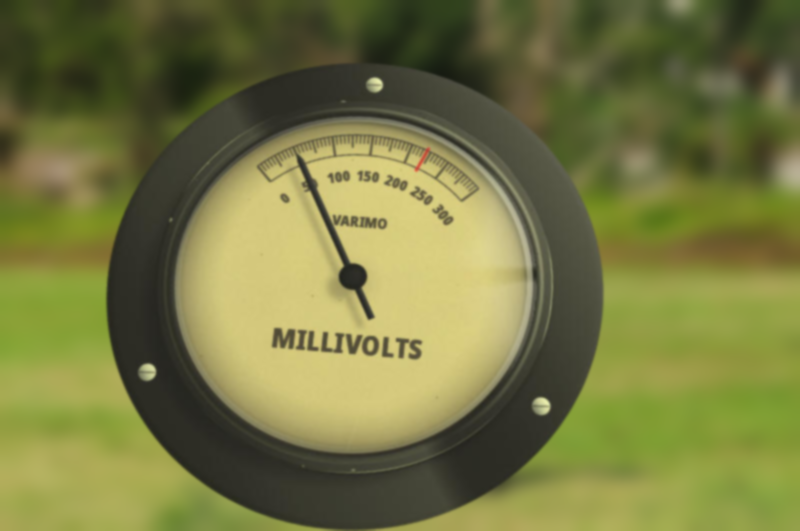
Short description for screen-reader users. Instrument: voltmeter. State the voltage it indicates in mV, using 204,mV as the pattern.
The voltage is 50,mV
